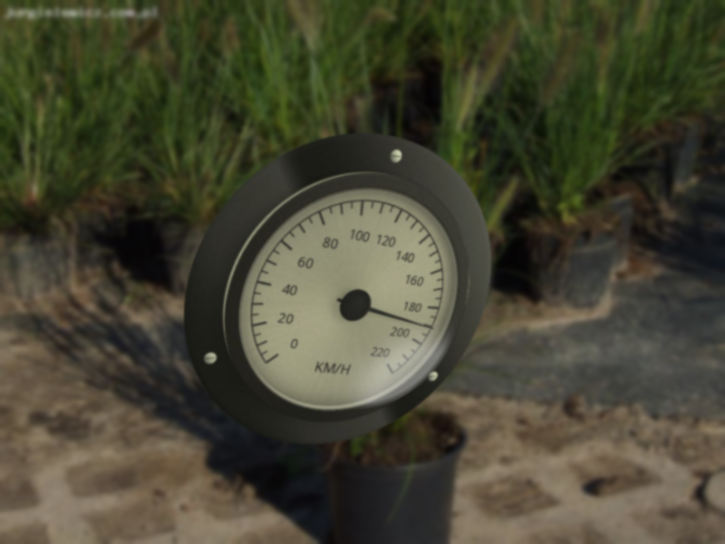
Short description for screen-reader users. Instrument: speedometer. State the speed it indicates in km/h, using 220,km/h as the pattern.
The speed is 190,km/h
